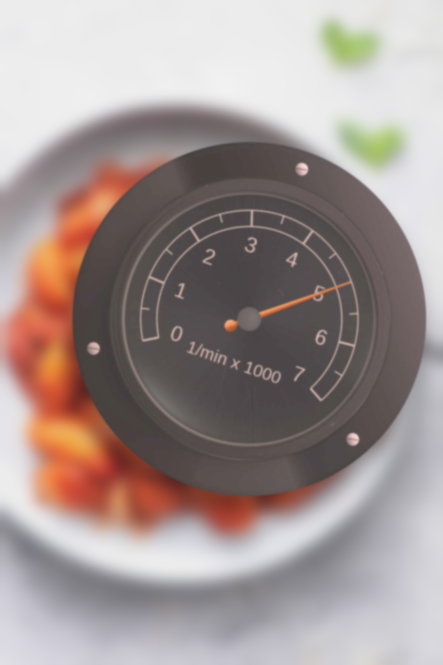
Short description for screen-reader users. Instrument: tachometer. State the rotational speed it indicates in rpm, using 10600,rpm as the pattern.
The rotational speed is 5000,rpm
